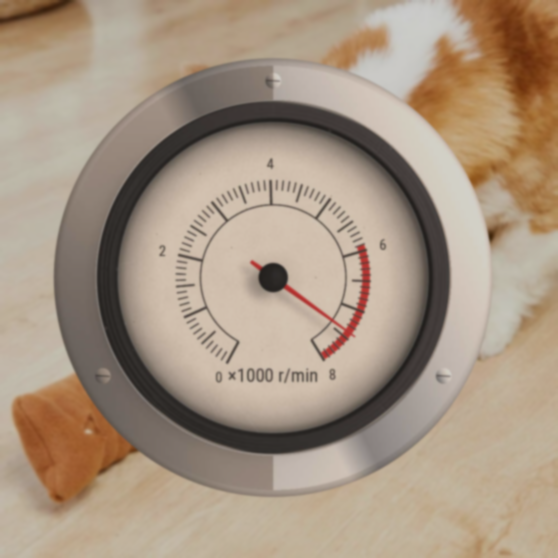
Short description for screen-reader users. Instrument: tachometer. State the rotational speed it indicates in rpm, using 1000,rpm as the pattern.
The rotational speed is 7400,rpm
